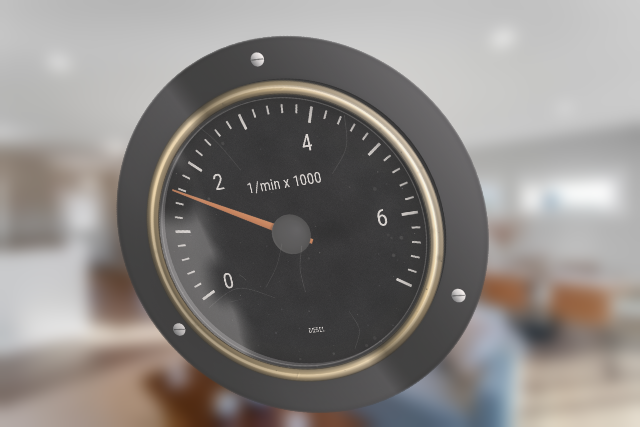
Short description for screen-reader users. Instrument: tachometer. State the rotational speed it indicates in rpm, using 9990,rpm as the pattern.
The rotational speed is 1600,rpm
